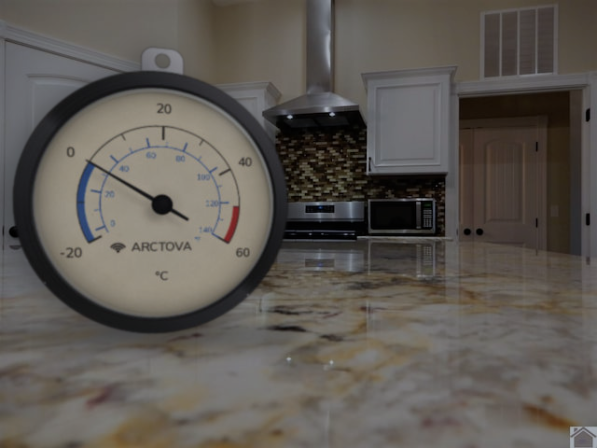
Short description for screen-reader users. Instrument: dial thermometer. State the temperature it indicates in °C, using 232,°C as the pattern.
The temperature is 0,°C
